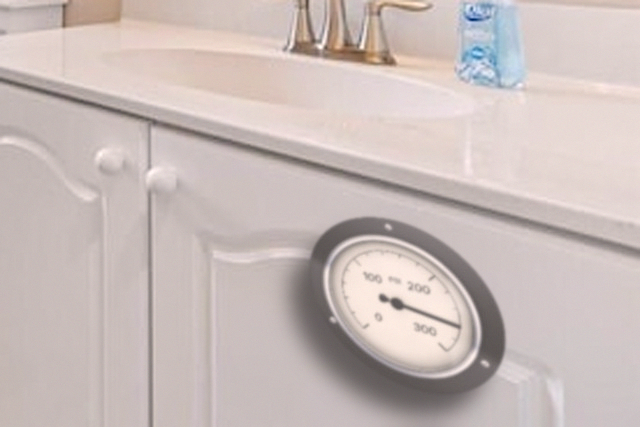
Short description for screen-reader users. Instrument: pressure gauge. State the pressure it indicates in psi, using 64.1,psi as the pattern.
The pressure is 260,psi
